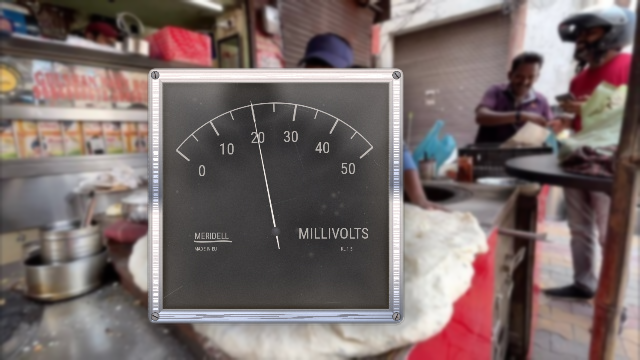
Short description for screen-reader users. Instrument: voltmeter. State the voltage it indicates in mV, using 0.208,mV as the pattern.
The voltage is 20,mV
